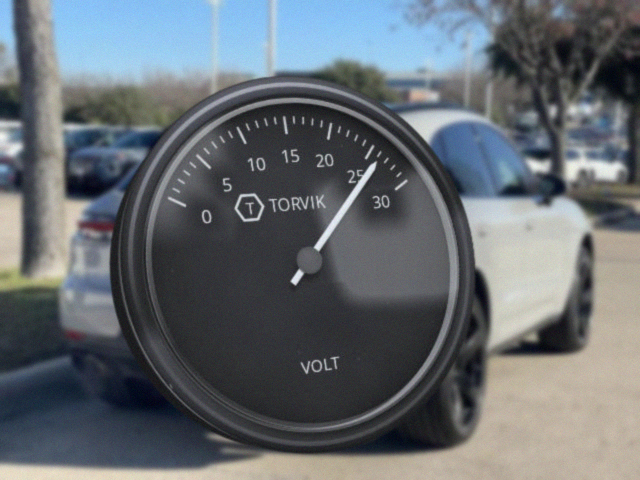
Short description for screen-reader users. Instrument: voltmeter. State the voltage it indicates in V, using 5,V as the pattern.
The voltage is 26,V
